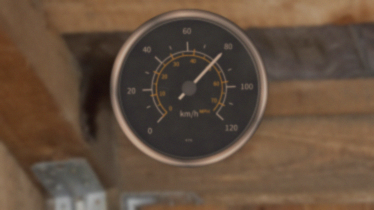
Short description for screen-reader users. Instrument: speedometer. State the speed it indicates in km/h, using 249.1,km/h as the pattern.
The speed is 80,km/h
